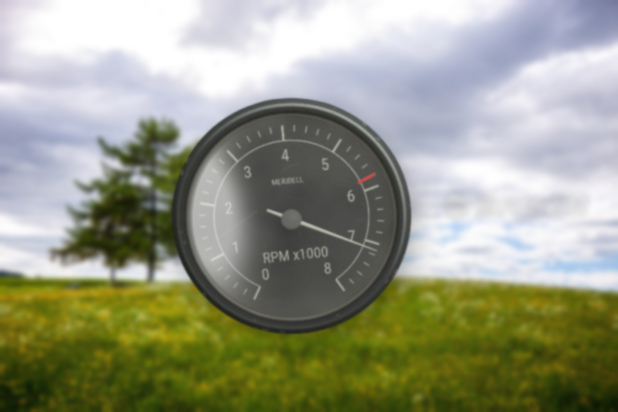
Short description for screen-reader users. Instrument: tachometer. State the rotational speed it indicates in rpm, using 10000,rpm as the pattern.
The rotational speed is 7100,rpm
